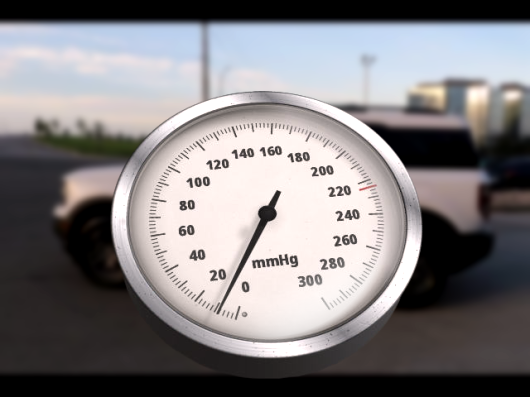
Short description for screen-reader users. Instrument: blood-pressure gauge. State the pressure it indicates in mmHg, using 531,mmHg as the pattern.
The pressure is 8,mmHg
